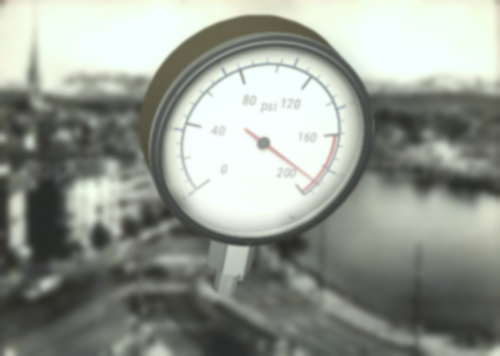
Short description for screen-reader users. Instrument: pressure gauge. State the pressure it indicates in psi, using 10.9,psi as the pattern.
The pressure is 190,psi
